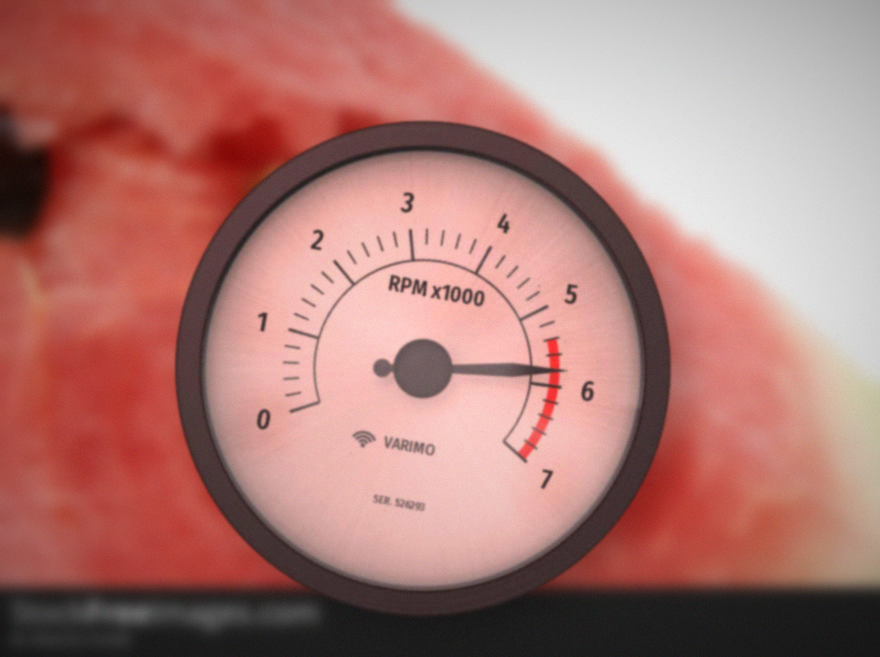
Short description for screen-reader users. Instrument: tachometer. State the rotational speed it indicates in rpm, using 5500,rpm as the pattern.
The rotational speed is 5800,rpm
